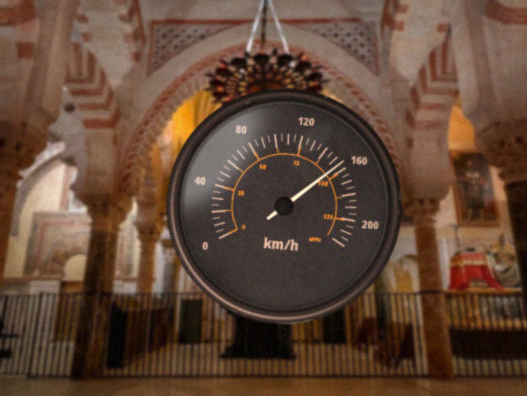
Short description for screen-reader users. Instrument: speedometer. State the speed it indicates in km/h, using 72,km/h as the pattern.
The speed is 155,km/h
